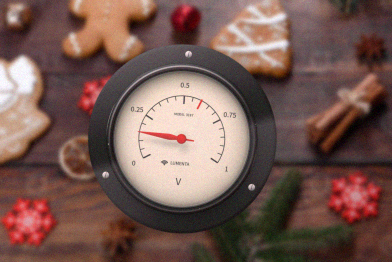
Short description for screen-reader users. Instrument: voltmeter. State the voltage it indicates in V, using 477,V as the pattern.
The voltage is 0.15,V
